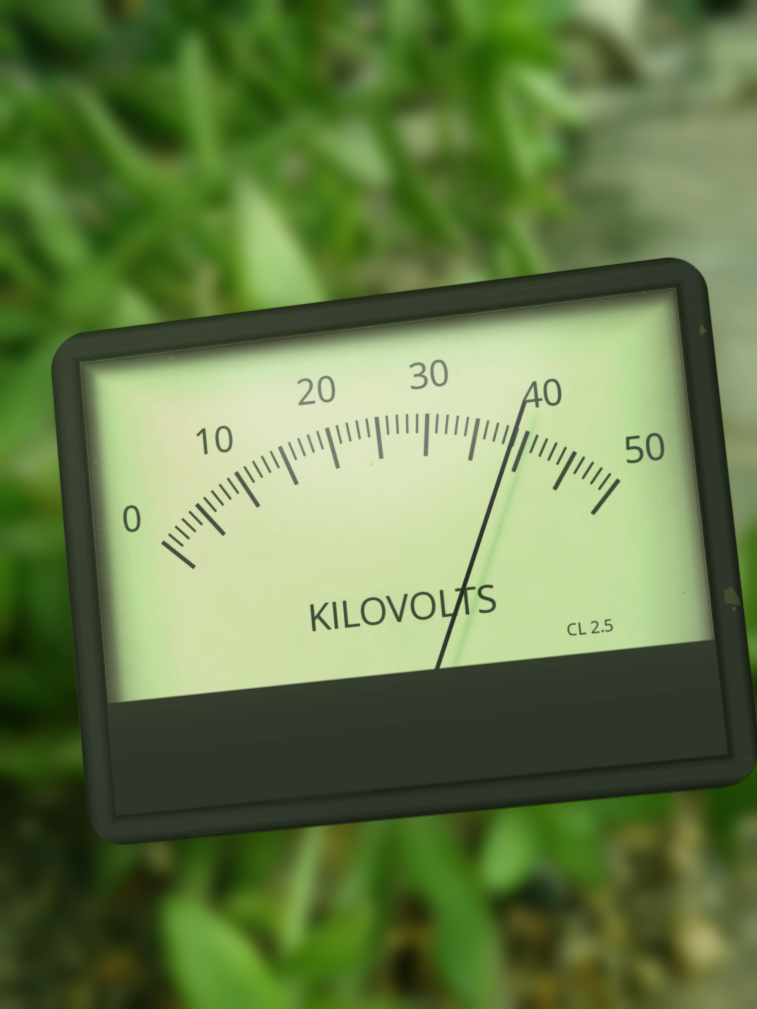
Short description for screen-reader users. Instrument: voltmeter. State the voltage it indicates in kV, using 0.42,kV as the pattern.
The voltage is 39,kV
